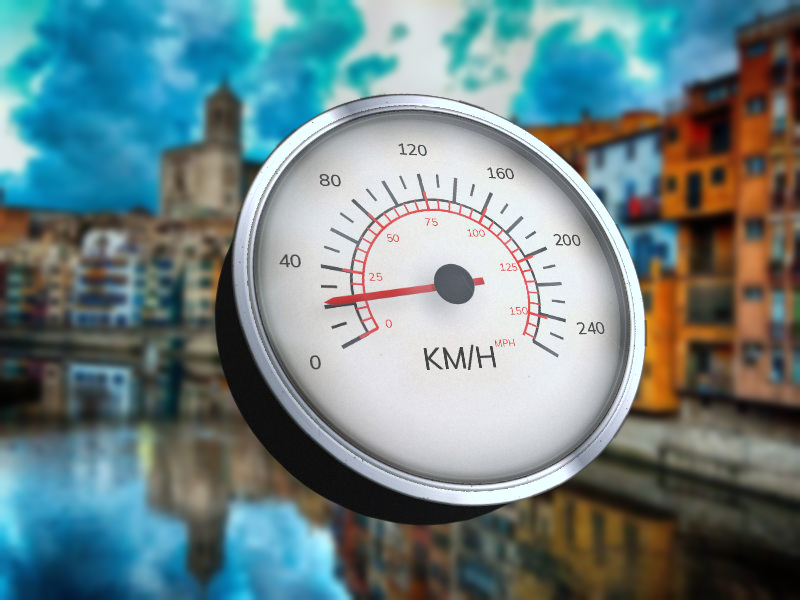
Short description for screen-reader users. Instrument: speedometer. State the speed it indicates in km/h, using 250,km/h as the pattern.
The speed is 20,km/h
